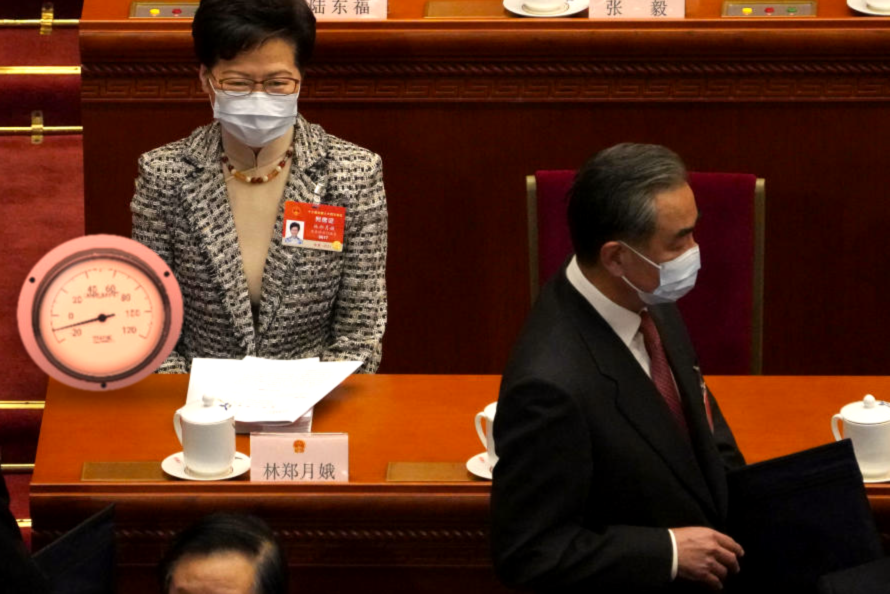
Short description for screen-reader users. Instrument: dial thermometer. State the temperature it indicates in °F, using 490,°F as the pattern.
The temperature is -10,°F
